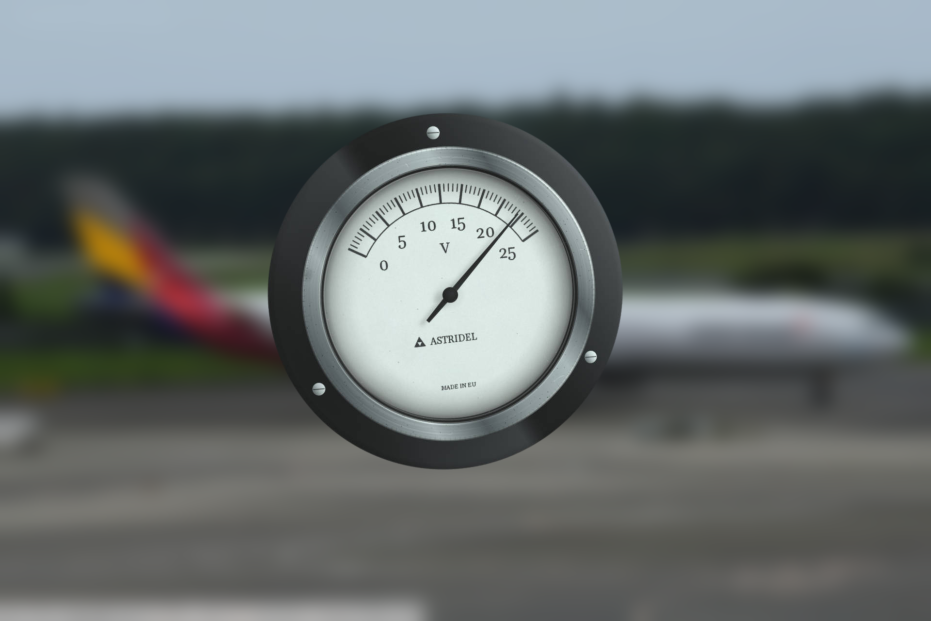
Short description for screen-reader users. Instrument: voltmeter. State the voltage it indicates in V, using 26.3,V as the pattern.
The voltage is 22,V
